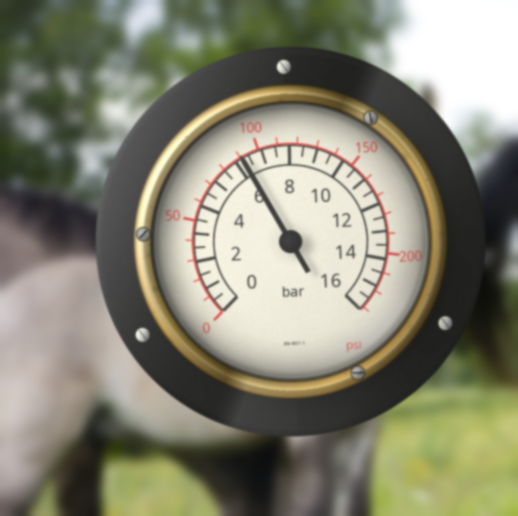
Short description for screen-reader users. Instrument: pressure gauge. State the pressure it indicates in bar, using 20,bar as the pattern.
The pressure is 6.25,bar
